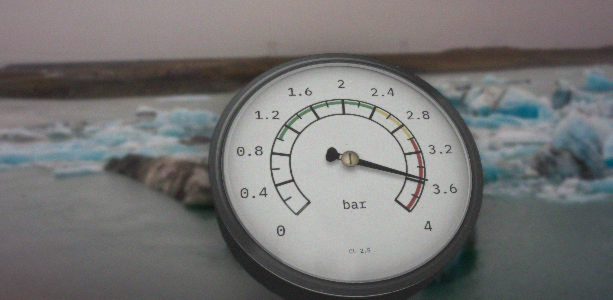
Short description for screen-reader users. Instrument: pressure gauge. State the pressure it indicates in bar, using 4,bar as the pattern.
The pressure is 3.6,bar
